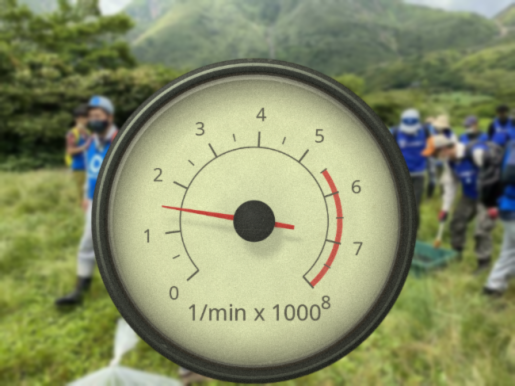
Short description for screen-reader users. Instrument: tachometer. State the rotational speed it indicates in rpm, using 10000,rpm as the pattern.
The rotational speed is 1500,rpm
